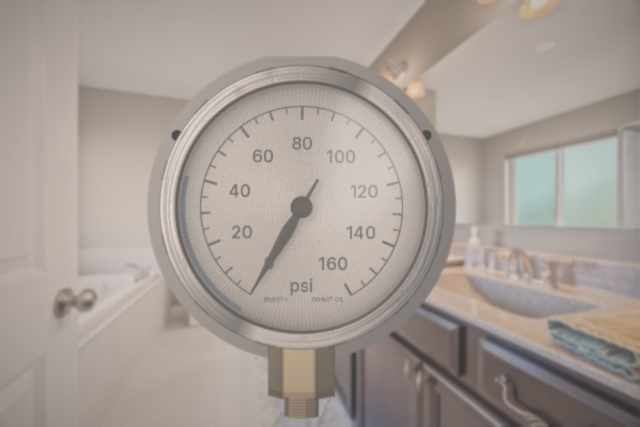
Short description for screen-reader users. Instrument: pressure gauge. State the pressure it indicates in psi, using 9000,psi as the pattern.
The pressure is 0,psi
